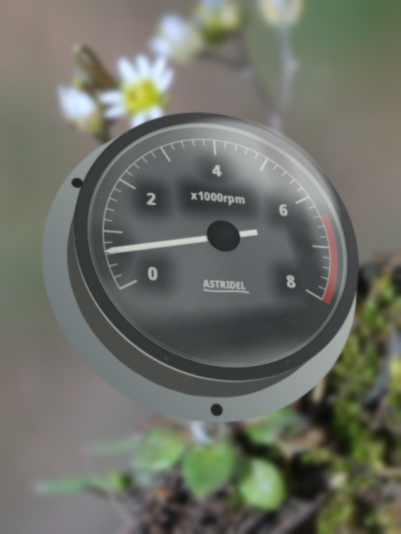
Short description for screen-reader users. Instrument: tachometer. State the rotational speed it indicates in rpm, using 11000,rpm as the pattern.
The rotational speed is 600,rpm
